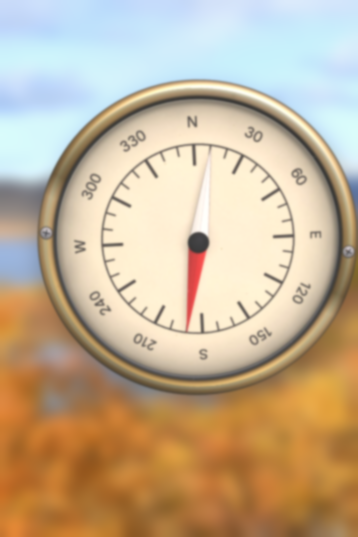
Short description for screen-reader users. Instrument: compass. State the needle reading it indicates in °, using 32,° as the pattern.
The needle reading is 190,°
